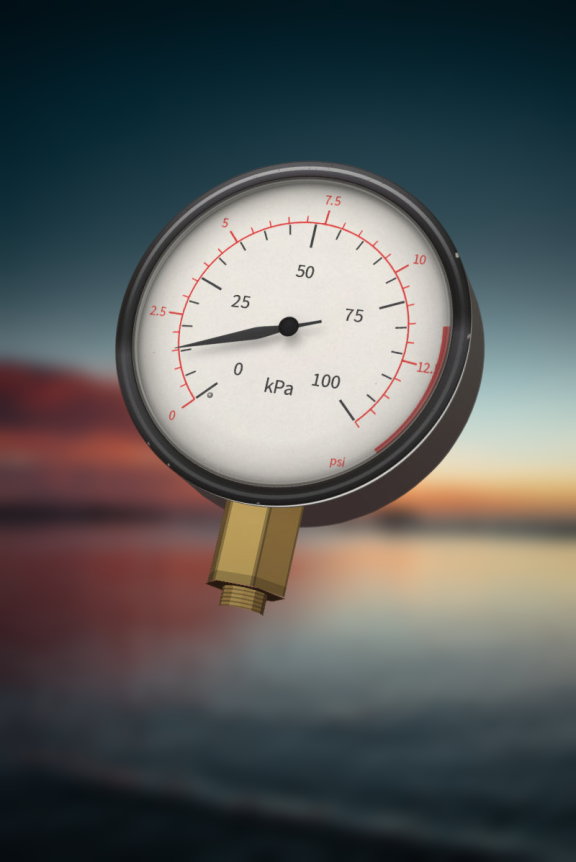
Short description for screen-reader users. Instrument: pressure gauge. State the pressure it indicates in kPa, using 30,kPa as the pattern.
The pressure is 10,kPa
